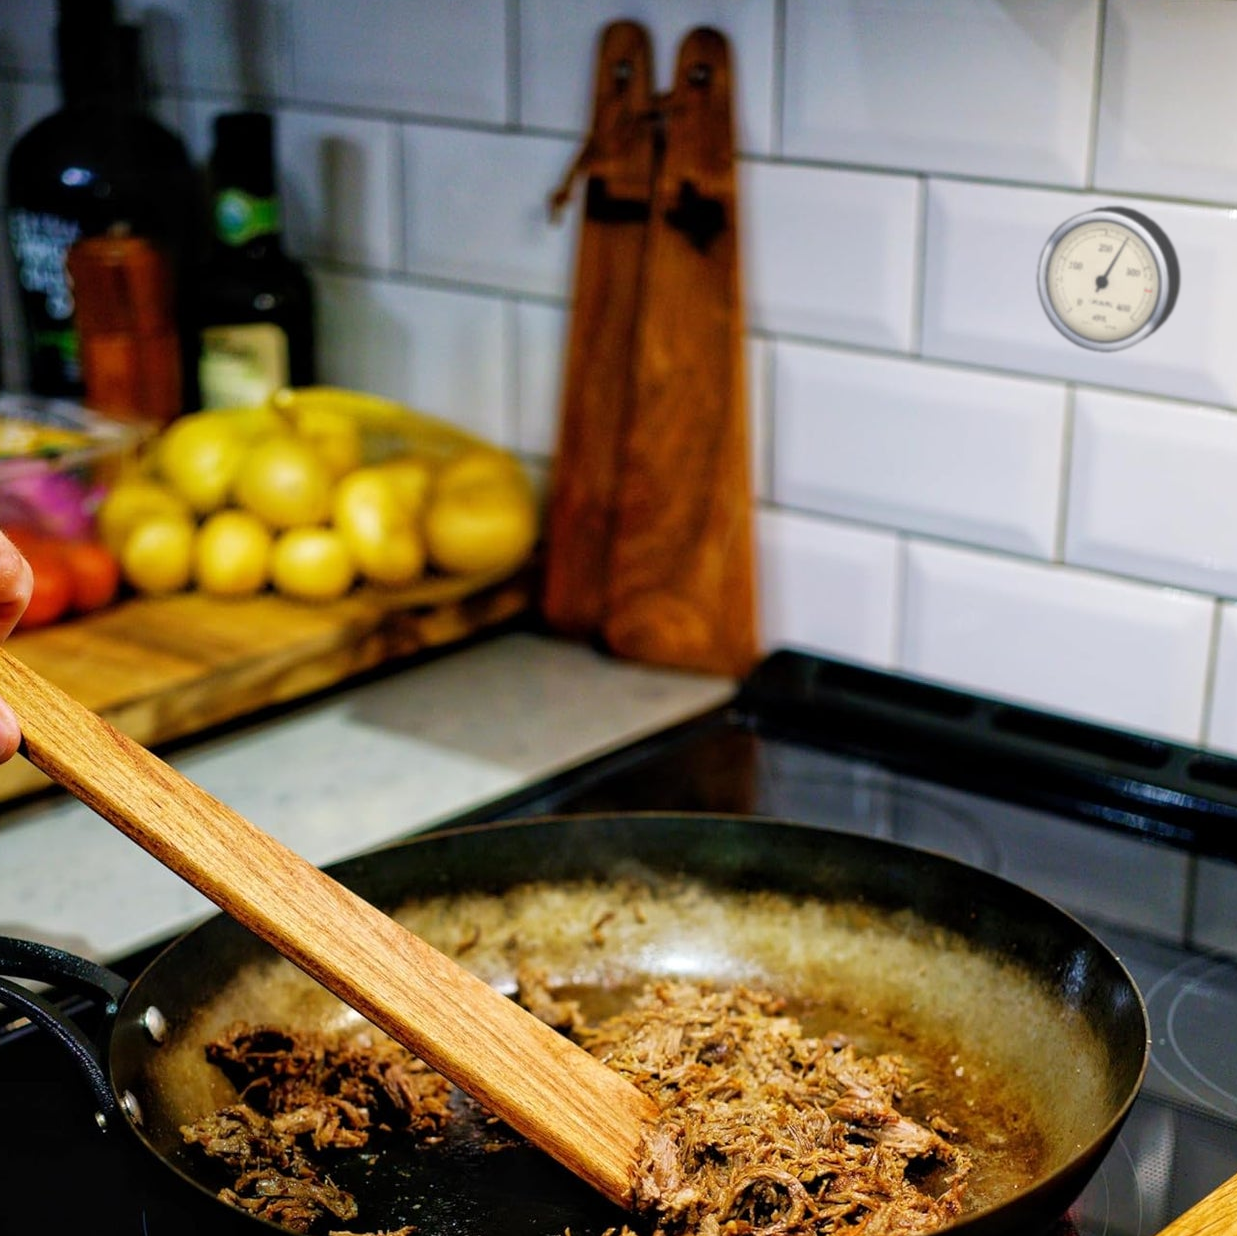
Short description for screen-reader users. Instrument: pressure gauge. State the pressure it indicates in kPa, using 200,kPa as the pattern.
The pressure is 240,kPa
